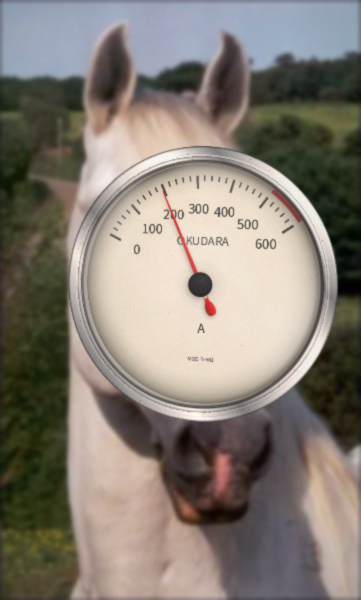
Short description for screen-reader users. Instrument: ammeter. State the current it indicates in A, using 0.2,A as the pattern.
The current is 200,A
